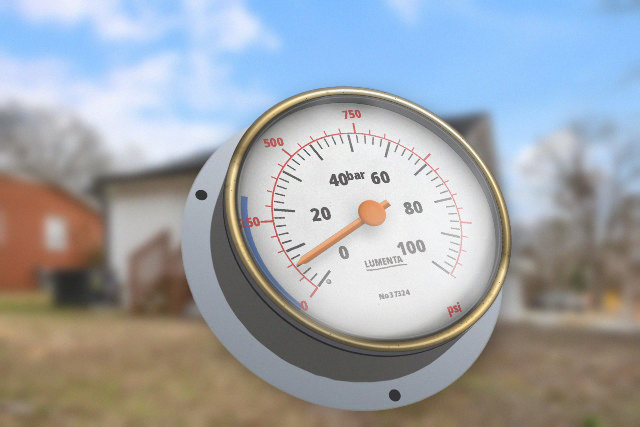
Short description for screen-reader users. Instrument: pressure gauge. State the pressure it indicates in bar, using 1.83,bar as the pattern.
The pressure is 6,bar
